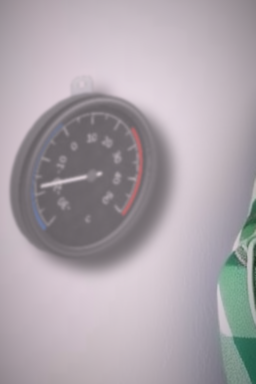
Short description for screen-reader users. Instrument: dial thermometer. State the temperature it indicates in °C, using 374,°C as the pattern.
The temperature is -17.5,°C
